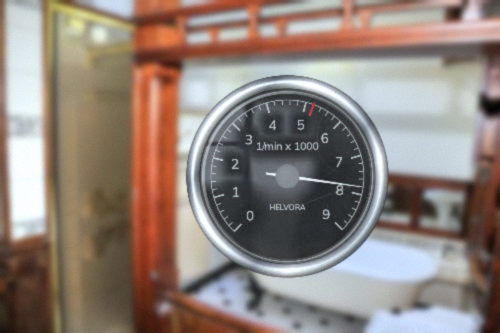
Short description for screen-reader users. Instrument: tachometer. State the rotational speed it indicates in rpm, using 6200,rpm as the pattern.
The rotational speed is 7800,rpm
